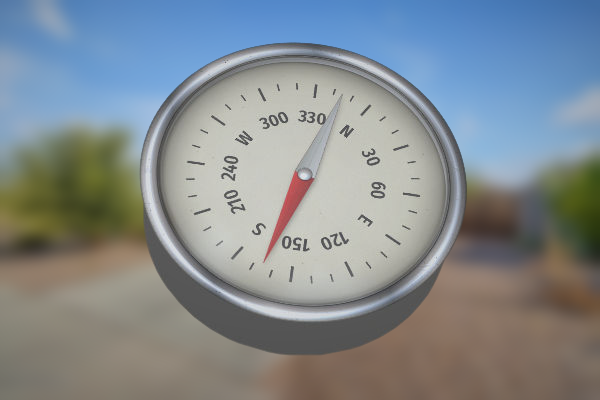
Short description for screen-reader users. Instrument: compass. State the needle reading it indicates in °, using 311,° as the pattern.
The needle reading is 165,°
